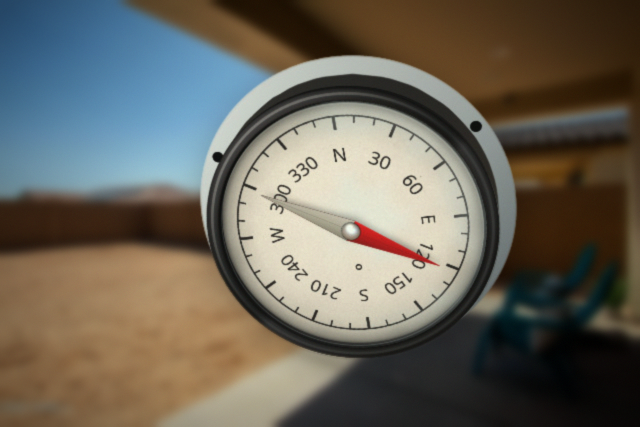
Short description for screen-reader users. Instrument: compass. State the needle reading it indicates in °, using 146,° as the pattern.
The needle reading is 120,°
